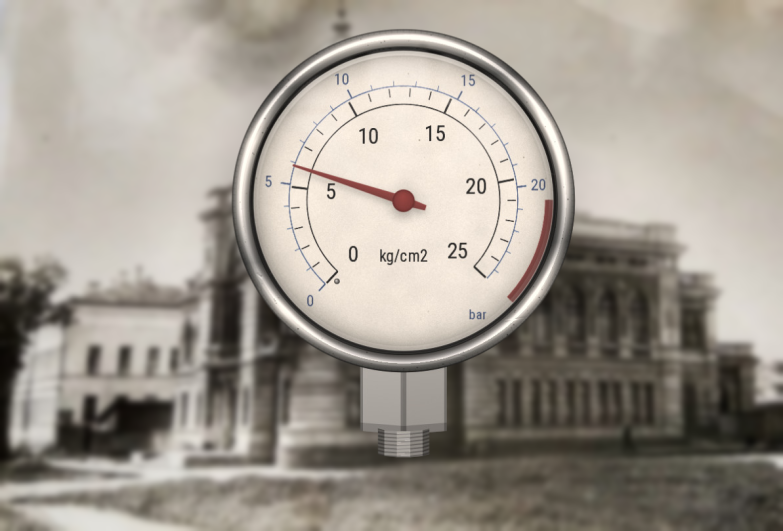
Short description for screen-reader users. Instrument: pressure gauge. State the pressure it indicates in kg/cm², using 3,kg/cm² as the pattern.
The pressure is 6,kg/cm²
